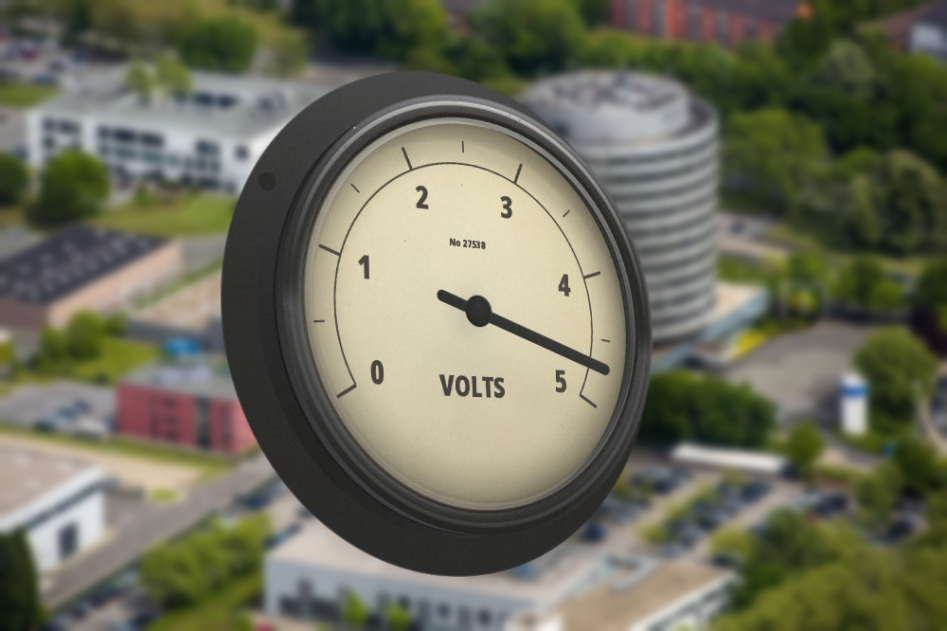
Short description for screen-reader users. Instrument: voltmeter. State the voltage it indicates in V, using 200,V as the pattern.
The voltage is 4.75,V
